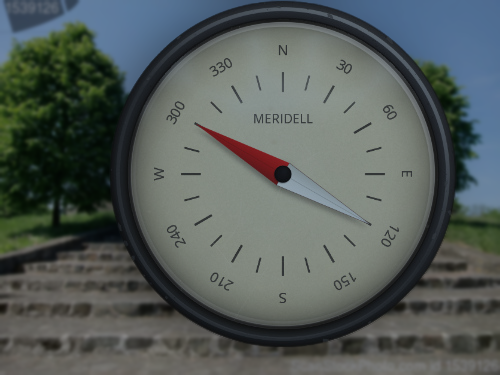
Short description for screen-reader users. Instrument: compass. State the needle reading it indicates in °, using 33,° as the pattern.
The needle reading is 300,°
